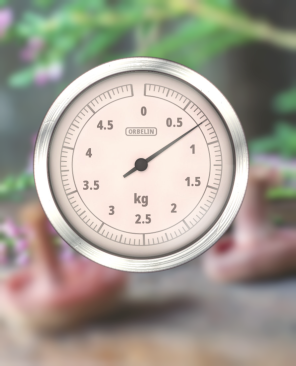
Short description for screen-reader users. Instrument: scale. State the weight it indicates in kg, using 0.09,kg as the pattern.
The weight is 0.75,kg
